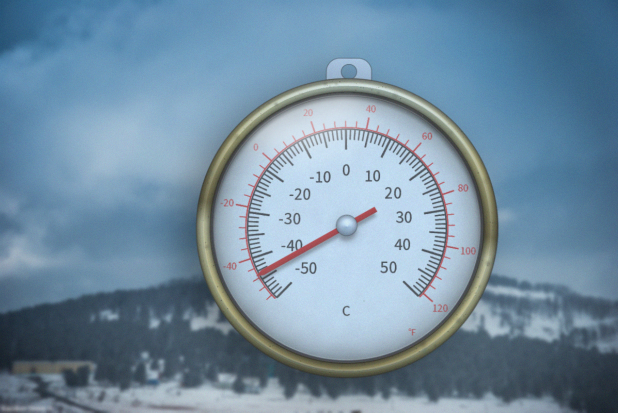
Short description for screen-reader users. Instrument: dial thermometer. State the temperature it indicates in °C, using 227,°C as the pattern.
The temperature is -44,°C
